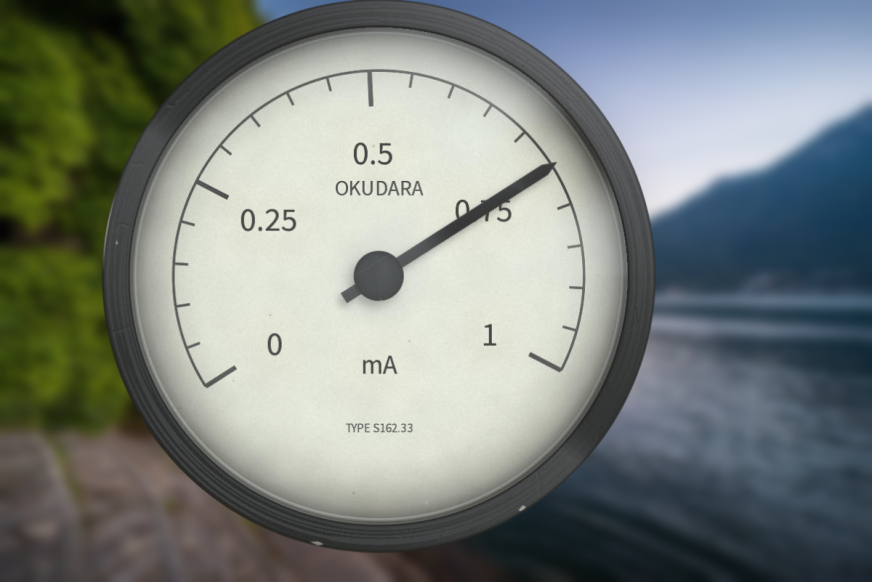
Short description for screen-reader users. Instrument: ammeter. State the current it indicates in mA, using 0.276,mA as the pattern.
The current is 0.75,mA
